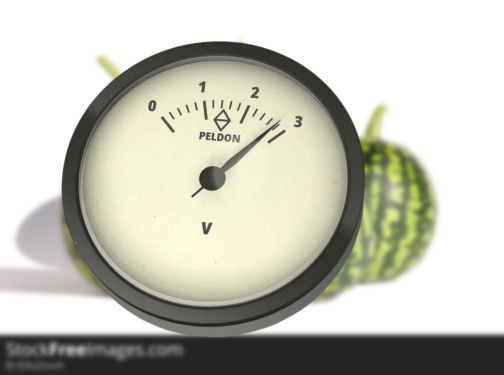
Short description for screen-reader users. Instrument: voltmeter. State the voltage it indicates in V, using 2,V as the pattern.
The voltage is 2.8,V
